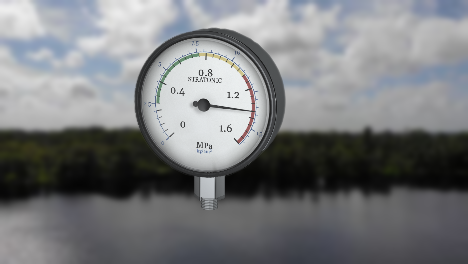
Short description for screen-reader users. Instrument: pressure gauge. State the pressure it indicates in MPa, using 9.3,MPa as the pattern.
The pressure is 1.35,MPa
